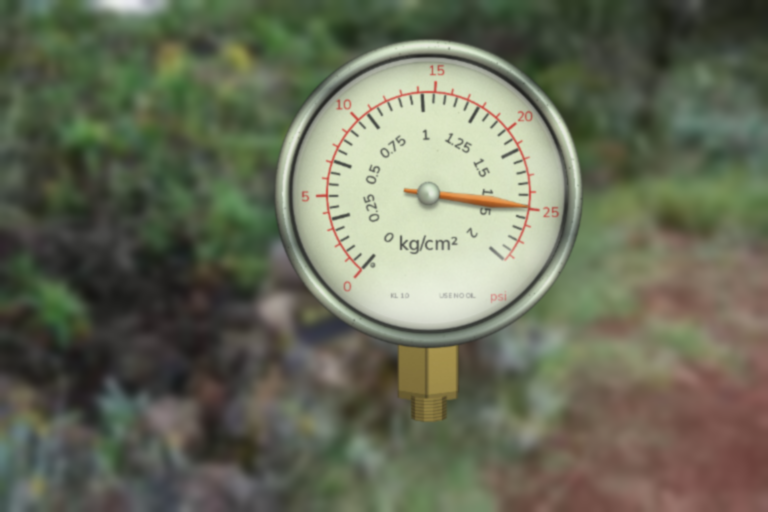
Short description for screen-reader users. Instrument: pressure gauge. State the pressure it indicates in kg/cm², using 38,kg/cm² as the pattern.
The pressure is 1.75,kg/cm²
